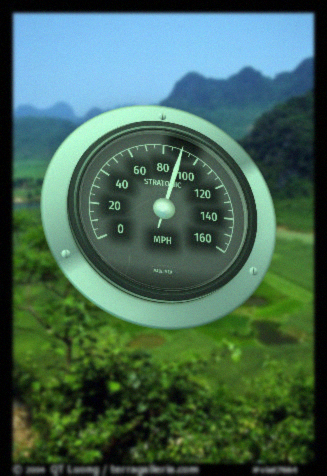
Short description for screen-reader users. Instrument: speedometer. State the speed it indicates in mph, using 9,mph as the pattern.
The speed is 90,mph
